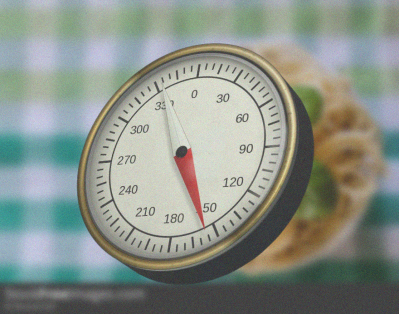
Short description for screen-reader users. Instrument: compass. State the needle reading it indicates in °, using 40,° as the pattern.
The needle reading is 155,°
